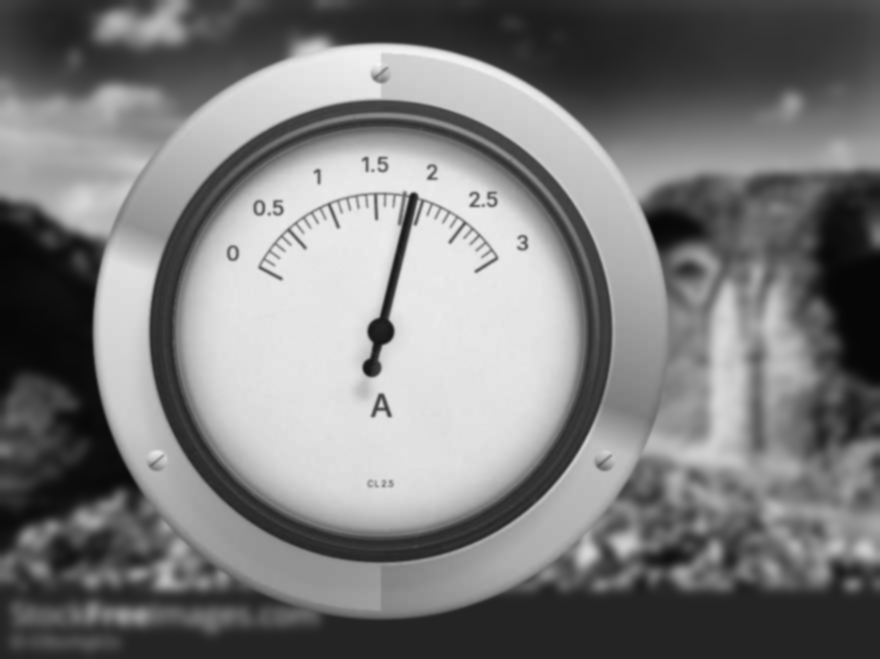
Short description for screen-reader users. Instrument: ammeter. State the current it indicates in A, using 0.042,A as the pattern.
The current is 1.9,A
